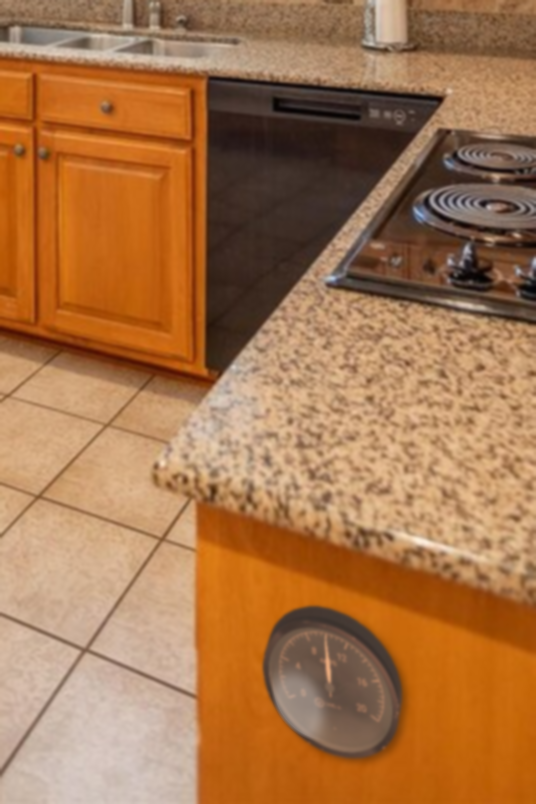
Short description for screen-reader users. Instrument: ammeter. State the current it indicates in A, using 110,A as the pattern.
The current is 10,A
